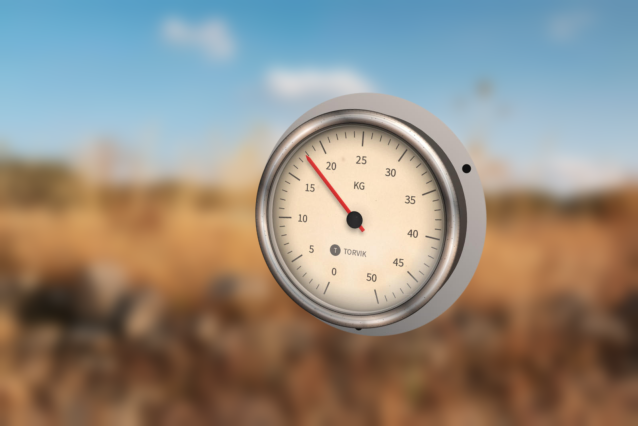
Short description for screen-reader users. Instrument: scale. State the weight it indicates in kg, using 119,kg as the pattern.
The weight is 18,kg
